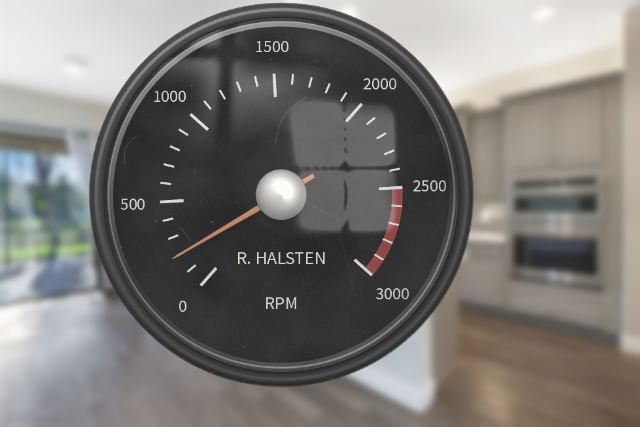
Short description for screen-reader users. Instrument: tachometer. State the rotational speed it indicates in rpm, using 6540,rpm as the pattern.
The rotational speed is 200,rpm
